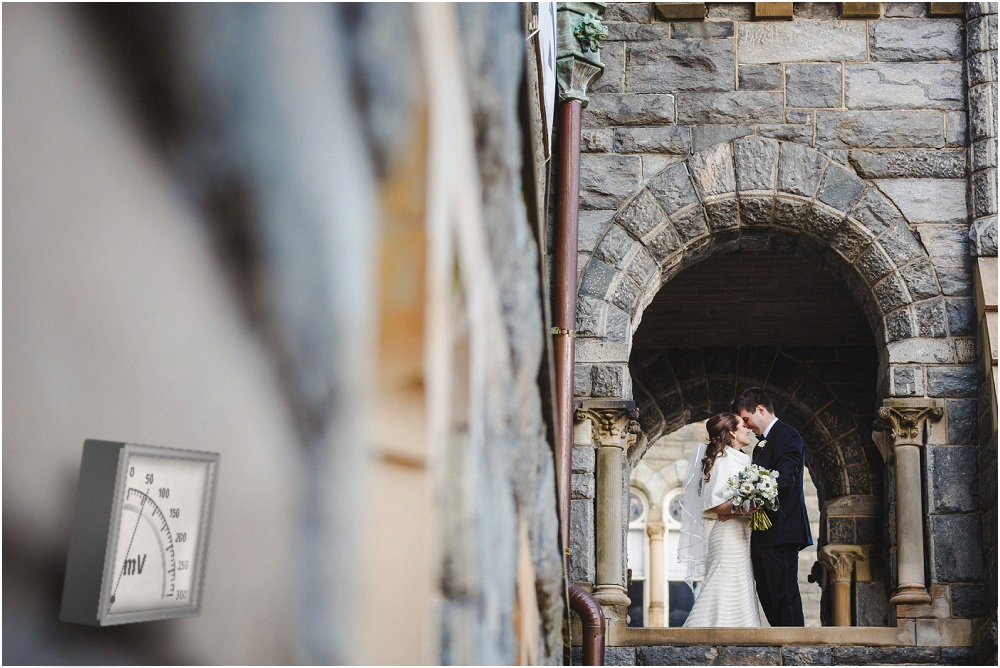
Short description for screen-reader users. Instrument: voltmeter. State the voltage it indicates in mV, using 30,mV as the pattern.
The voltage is 50,mV
